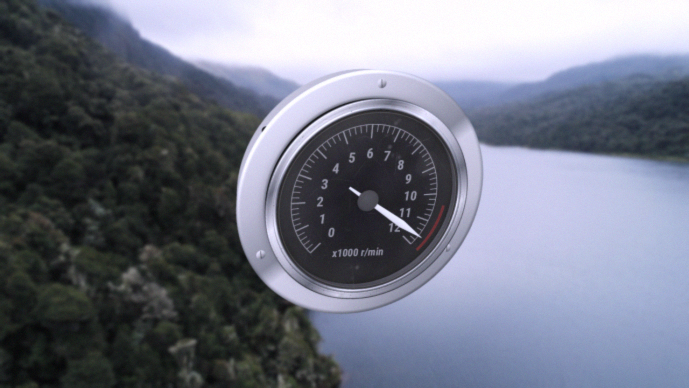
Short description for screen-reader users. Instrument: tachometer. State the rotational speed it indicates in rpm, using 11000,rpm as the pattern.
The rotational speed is 11600,rpm
